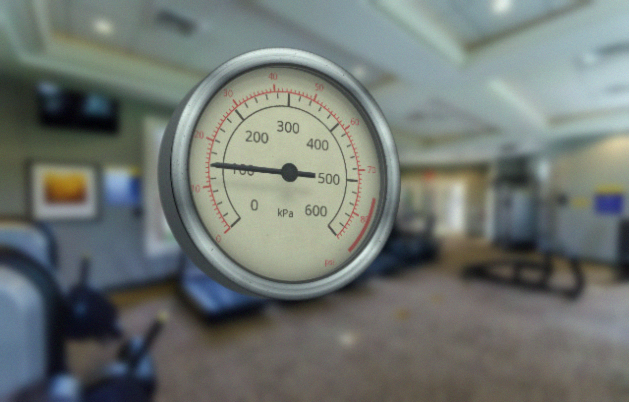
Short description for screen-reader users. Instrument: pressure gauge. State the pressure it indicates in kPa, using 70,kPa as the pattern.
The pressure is 100,kPa
